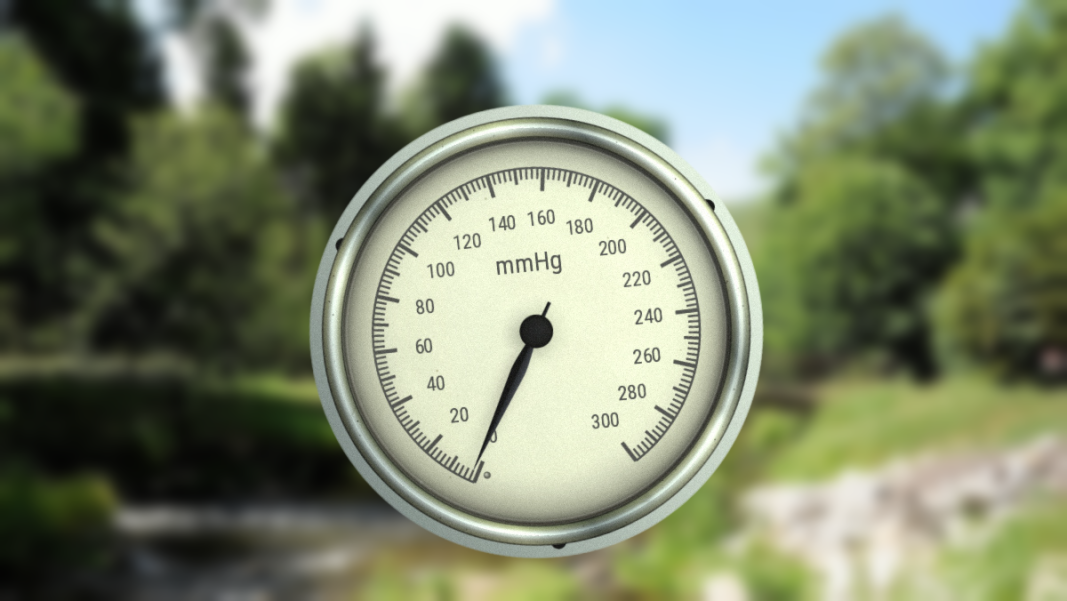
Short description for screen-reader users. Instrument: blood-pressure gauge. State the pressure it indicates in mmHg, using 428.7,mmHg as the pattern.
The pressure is 2,mmHg
